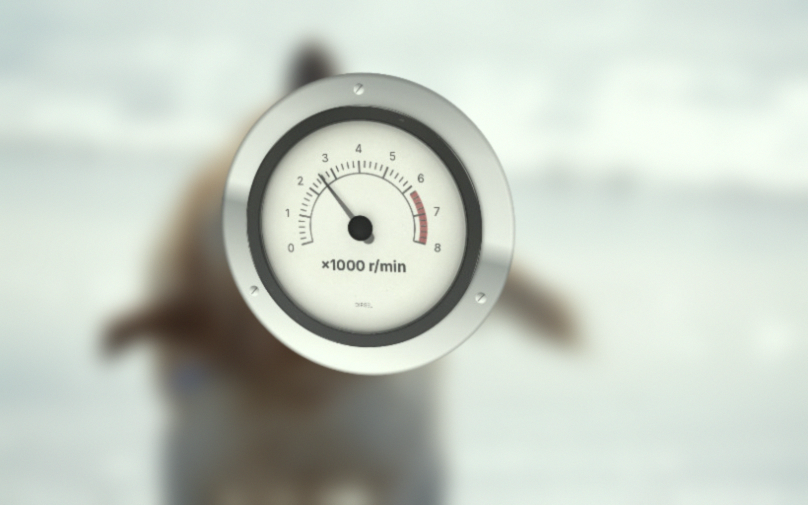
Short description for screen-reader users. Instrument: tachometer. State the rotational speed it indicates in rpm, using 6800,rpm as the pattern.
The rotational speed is 2600,rpm
